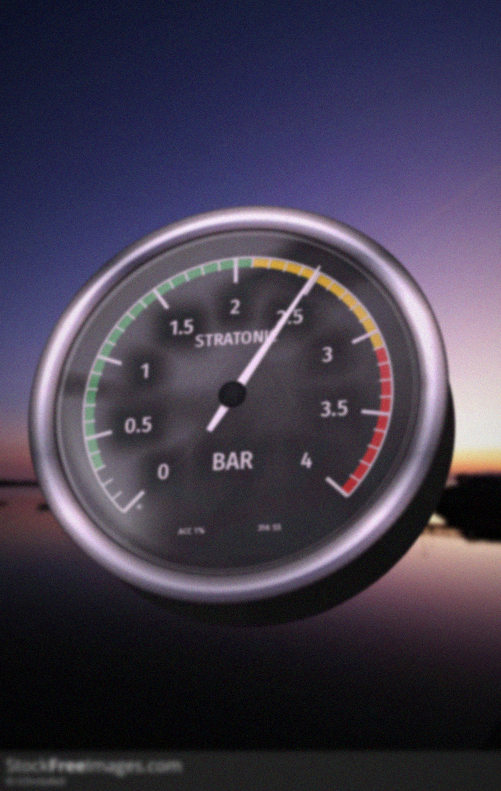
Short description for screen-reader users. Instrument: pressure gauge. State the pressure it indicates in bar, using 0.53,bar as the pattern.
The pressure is 2.5,bar
